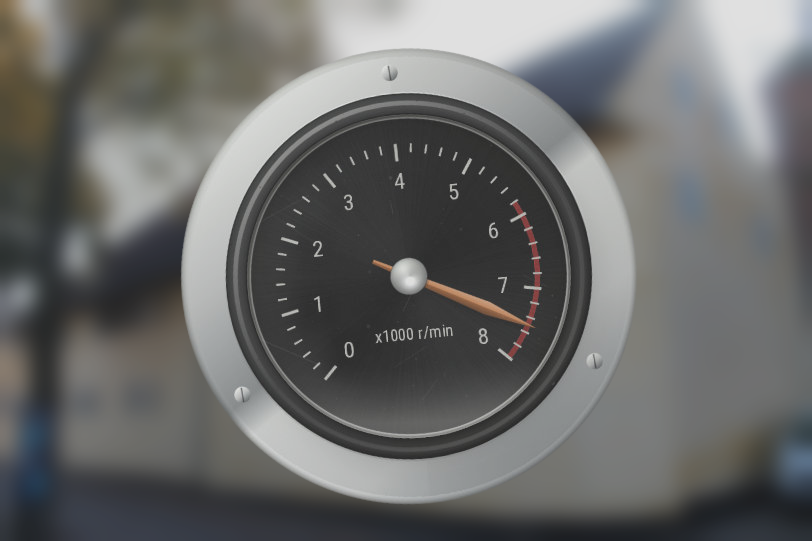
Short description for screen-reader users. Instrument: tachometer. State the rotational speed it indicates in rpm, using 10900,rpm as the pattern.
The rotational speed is 7500,rpm
